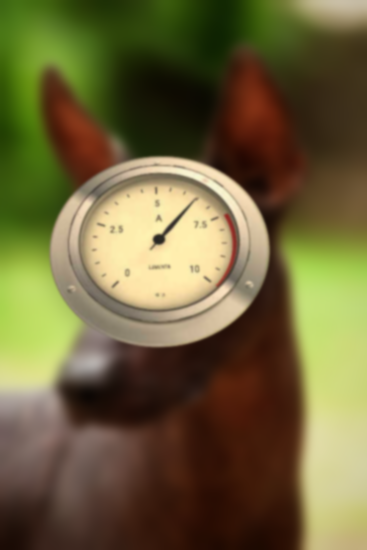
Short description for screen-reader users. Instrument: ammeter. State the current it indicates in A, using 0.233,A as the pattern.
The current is 6.5,A
